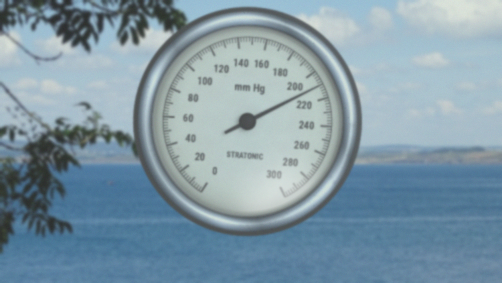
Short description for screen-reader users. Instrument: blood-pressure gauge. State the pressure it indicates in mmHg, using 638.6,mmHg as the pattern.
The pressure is 210,mmHg
